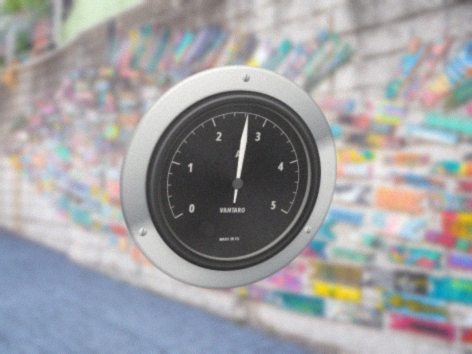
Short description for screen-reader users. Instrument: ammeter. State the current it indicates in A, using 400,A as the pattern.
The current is 2.6,A
